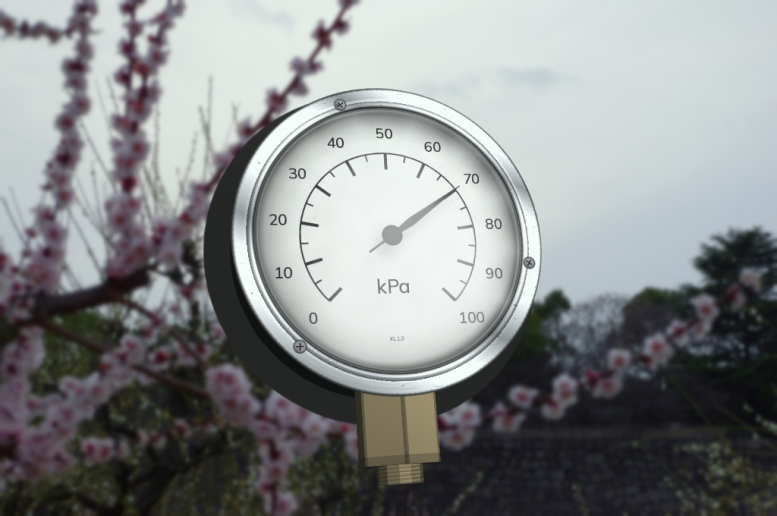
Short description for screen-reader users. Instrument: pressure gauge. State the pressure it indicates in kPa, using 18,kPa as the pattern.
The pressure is 70,kPa
